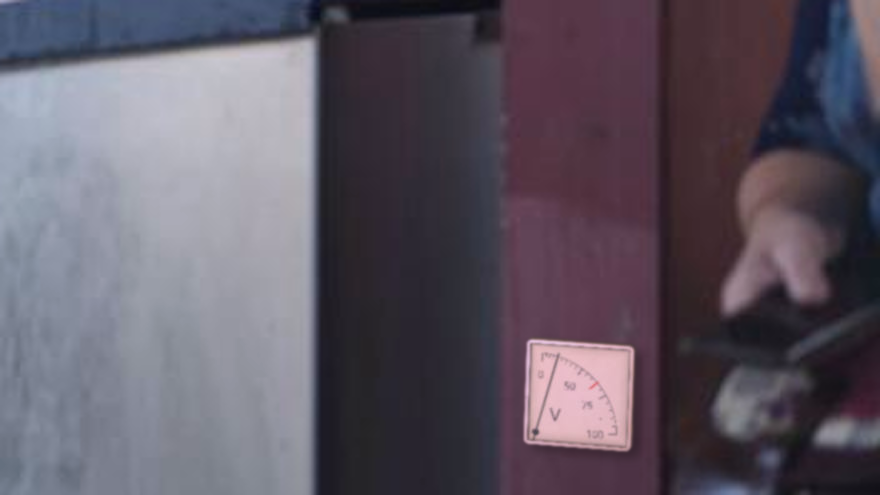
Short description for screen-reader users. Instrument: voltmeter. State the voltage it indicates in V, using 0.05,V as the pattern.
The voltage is 25,V
